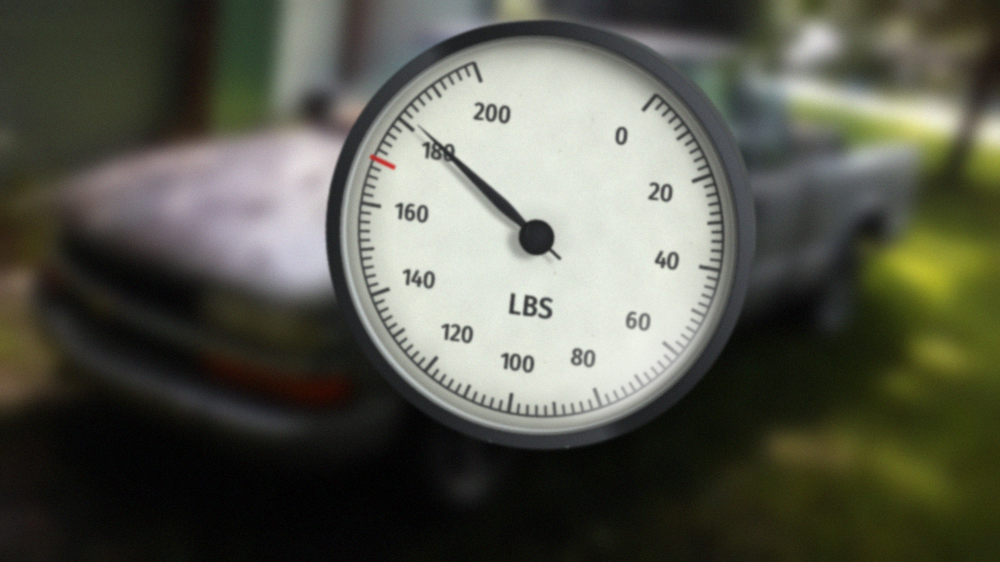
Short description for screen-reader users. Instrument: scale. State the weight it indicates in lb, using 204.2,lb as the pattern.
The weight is 182,lb
